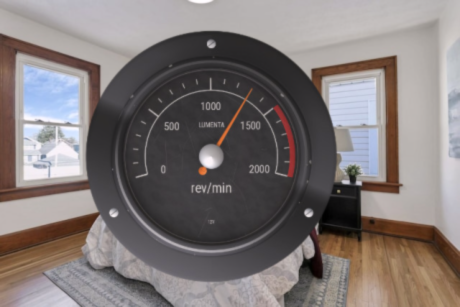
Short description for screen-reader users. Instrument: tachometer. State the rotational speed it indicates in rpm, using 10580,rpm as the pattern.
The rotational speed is 1300,rpm
